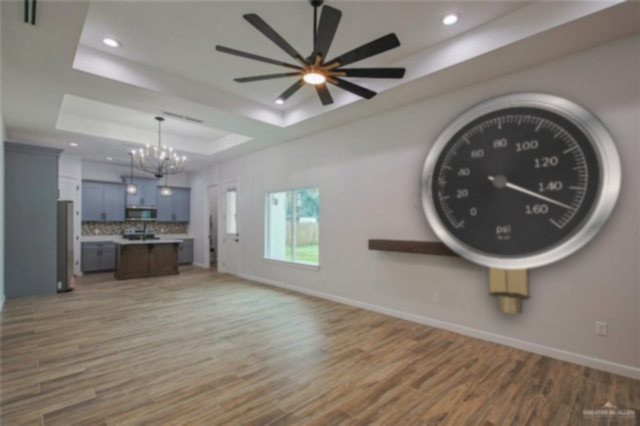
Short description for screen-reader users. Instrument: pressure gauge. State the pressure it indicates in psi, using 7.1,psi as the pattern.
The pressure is 150,psi
